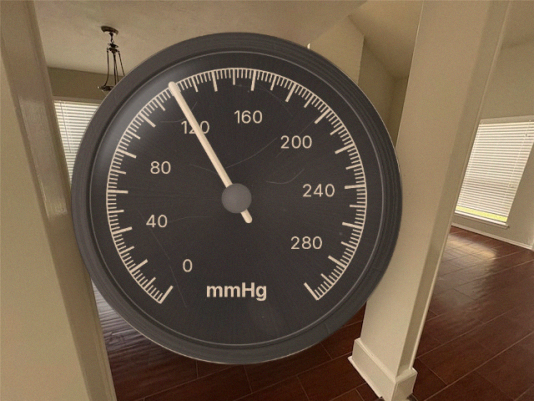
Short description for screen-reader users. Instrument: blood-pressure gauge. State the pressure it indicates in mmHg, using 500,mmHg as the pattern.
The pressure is 120,mmHg
